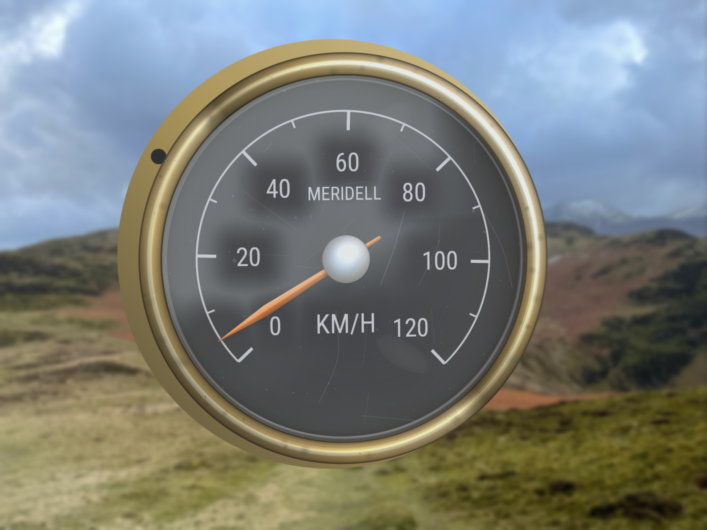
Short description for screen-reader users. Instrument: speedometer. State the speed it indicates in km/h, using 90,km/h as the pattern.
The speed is 5,km/h
